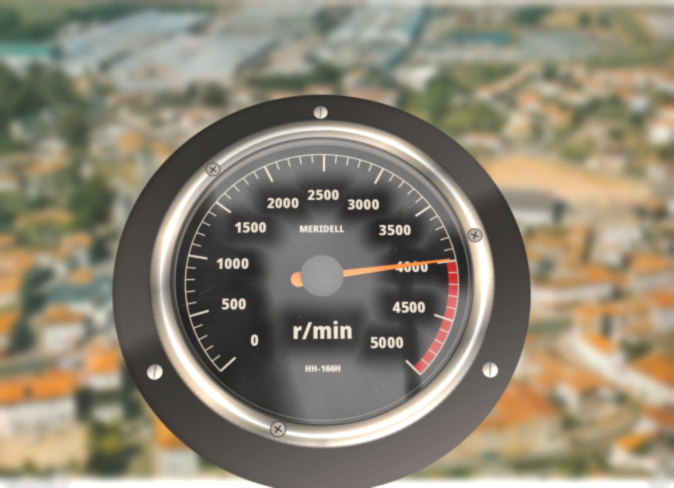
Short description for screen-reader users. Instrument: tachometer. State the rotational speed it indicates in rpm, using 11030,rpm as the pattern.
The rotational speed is 4000,rpm
